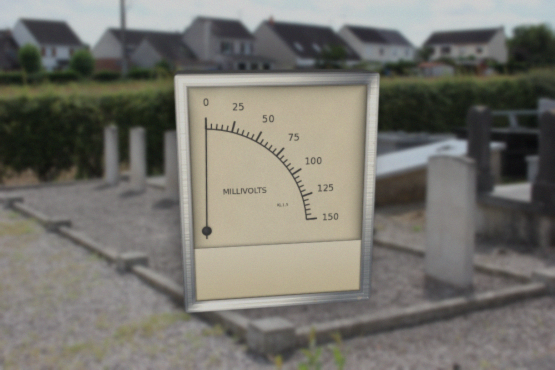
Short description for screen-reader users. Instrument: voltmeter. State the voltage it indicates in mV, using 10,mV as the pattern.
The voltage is 0,mV
